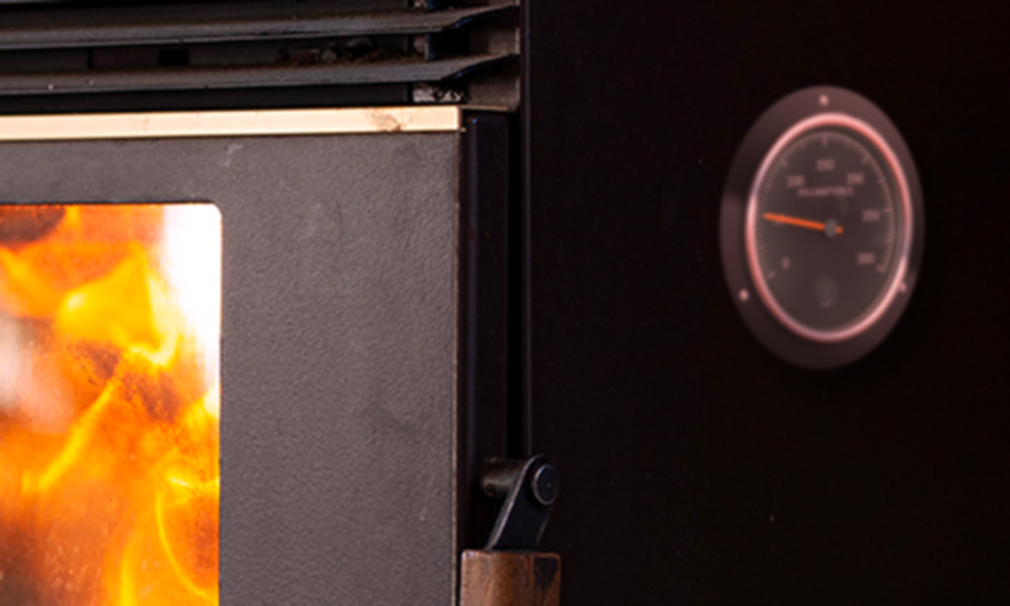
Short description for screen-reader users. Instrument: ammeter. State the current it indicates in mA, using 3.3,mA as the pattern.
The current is 50,mA
